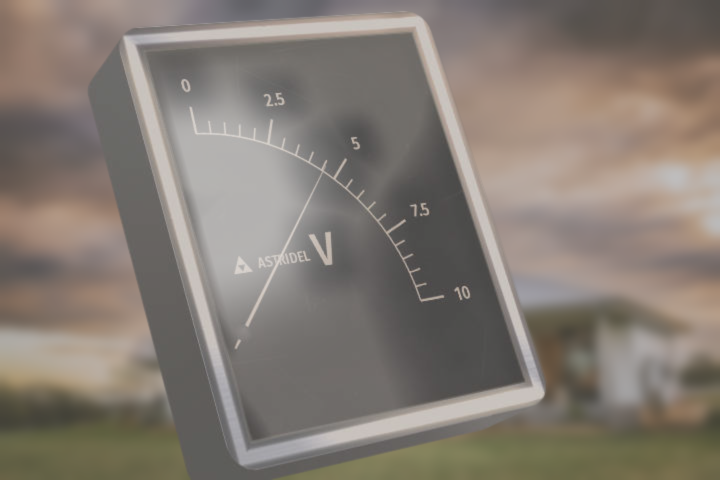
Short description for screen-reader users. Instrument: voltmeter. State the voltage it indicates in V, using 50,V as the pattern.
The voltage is 4.5,V
